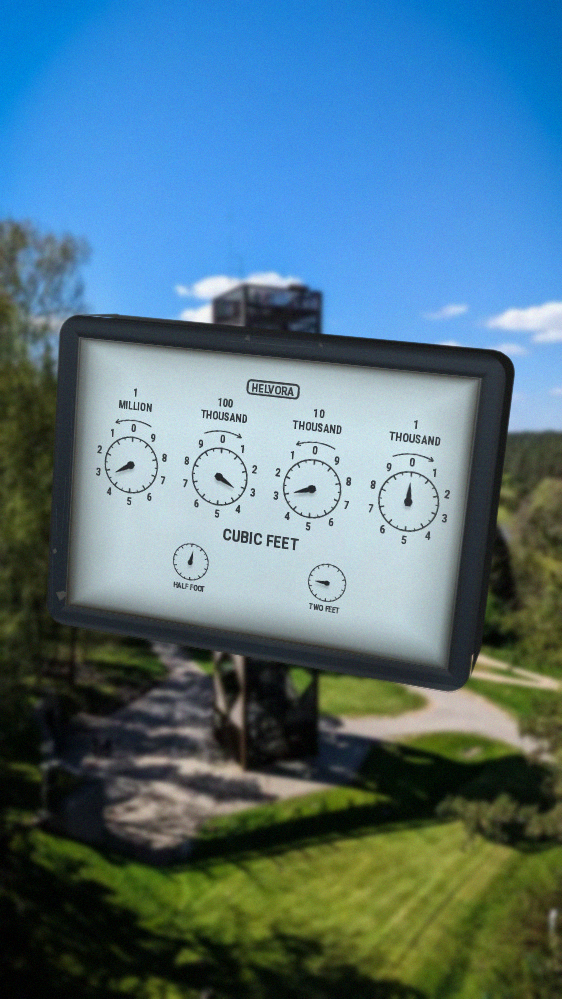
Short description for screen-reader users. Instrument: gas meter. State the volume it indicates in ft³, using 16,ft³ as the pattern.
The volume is 333000,ft³
